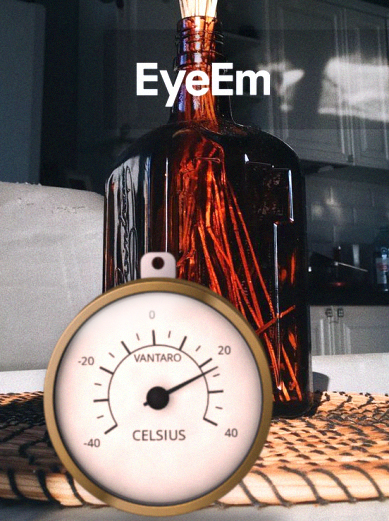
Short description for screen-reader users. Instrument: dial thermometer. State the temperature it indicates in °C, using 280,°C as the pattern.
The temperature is 22.5,°C
